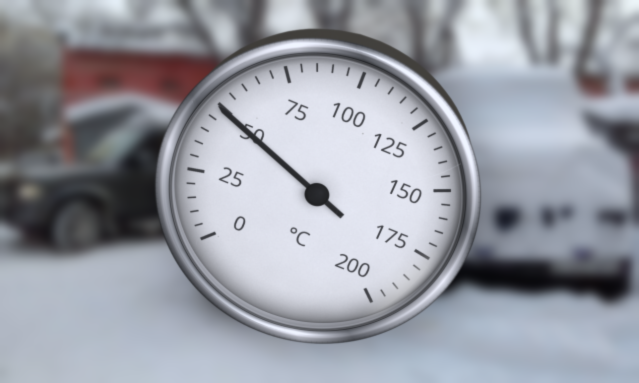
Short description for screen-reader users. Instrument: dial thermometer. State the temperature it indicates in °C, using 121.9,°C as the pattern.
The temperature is 50,°C
